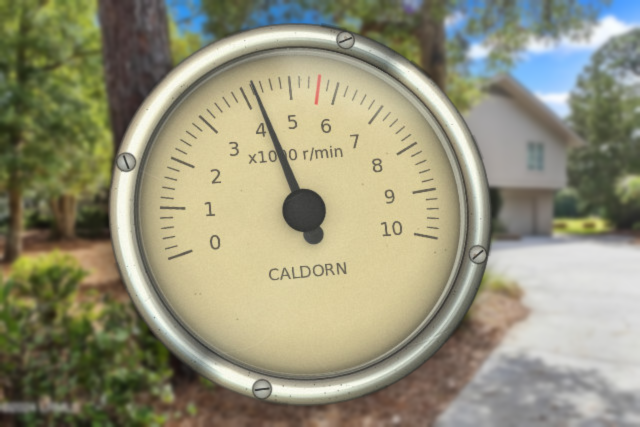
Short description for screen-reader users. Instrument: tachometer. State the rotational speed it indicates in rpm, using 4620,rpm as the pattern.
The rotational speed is 4200,rpm
